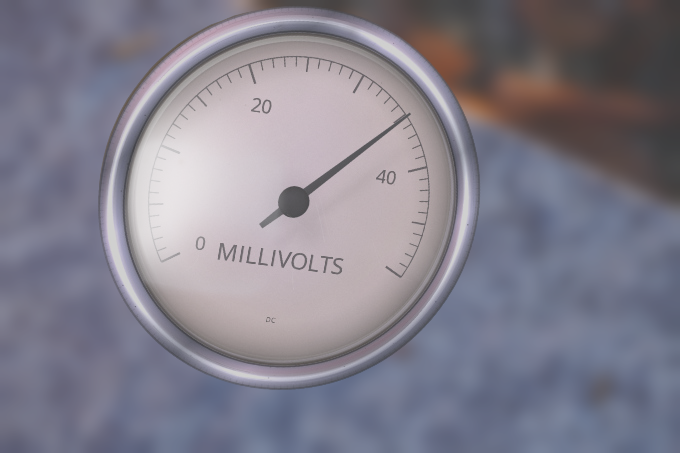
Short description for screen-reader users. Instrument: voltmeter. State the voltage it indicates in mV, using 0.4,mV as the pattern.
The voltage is 35,mV
